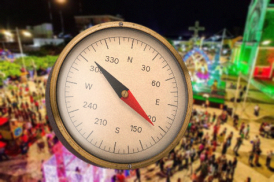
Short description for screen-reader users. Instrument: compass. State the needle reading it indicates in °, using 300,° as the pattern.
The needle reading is 125,°
